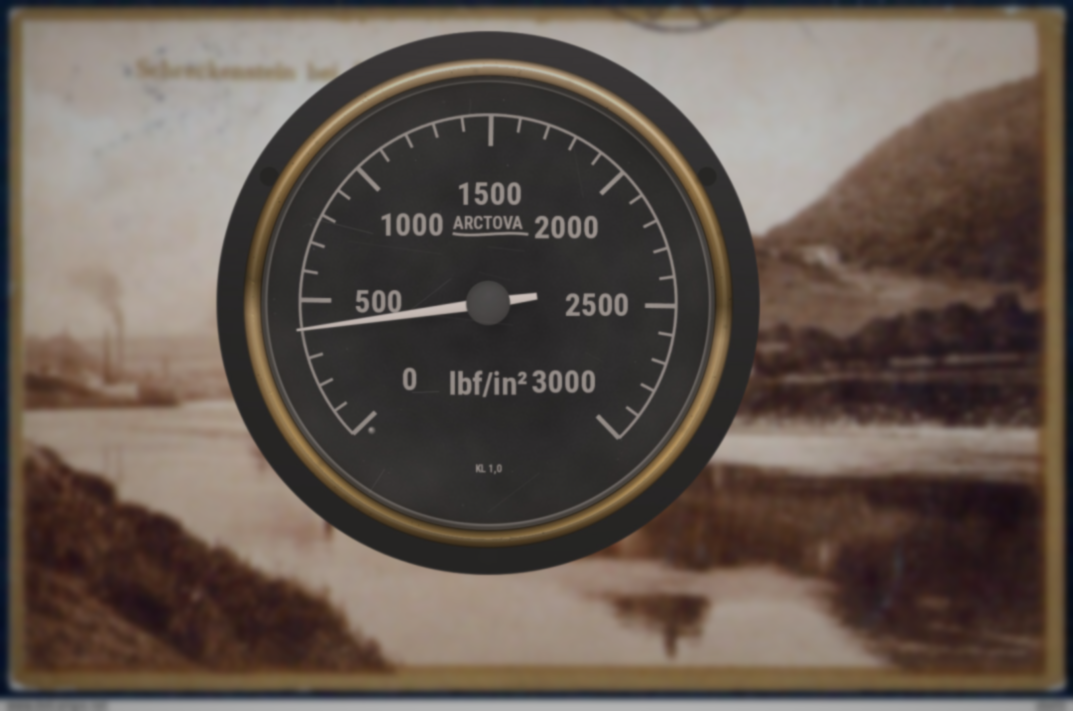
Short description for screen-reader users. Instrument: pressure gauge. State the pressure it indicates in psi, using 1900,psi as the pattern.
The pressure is 400,psi
